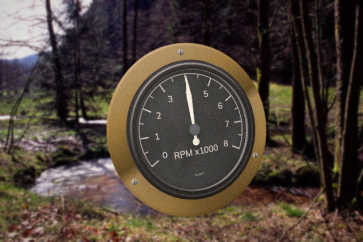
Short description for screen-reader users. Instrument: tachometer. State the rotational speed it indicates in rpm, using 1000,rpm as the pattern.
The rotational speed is 4000,rpm
